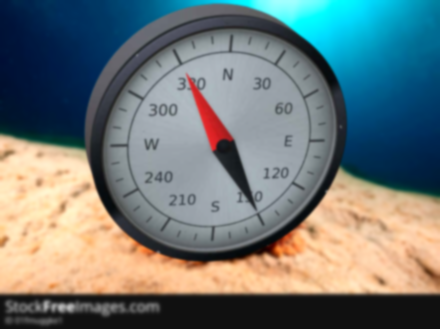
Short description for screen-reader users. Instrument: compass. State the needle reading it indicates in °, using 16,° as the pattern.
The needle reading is 330,°
